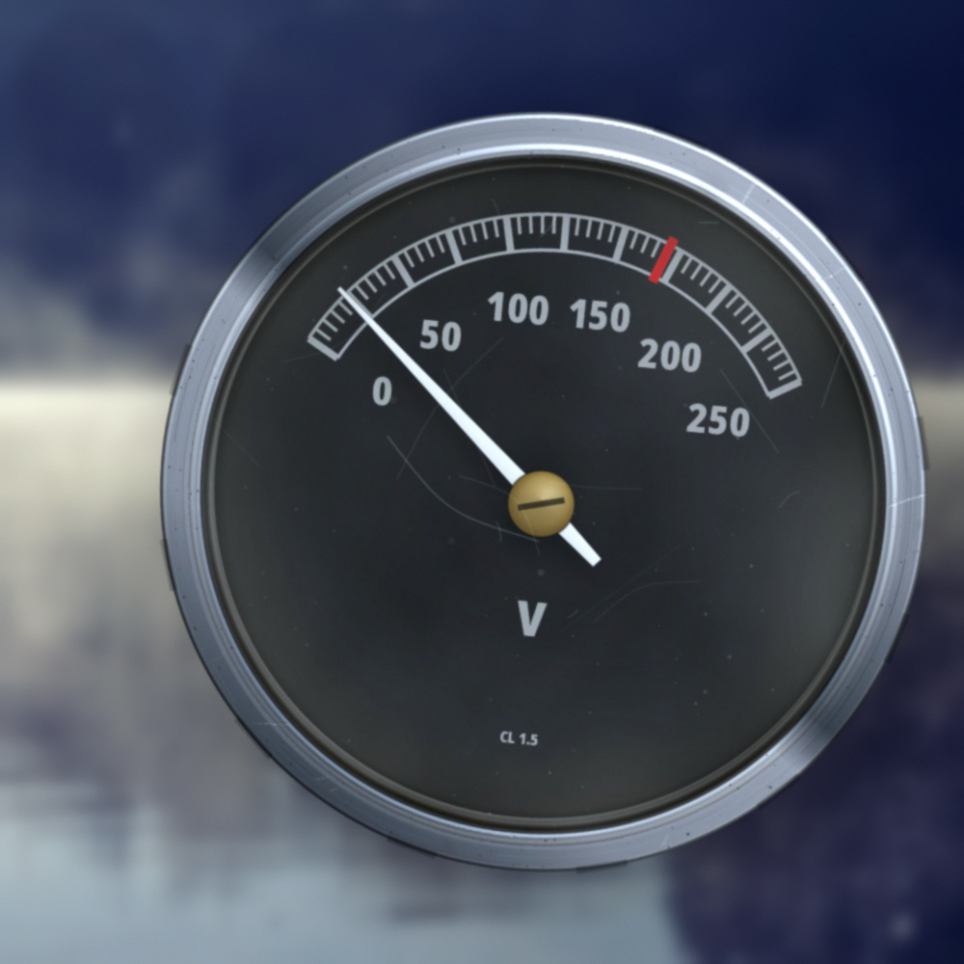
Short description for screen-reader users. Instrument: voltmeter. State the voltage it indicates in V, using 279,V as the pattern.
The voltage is 25,V
